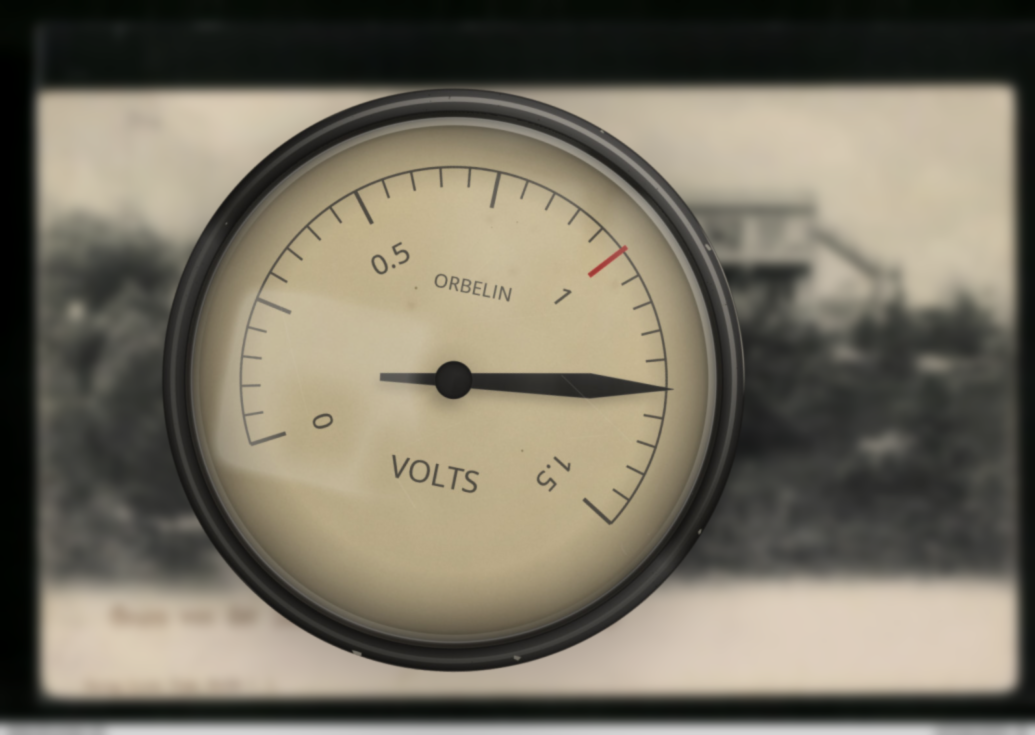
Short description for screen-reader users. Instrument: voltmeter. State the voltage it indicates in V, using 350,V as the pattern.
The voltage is 1.25,V
